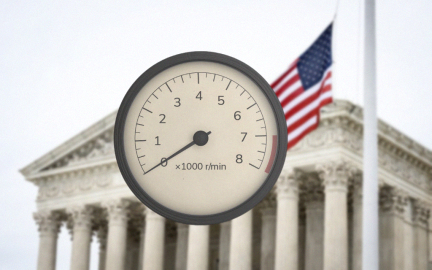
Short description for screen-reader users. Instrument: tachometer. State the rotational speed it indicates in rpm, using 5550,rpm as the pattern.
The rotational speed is 0,rpm
